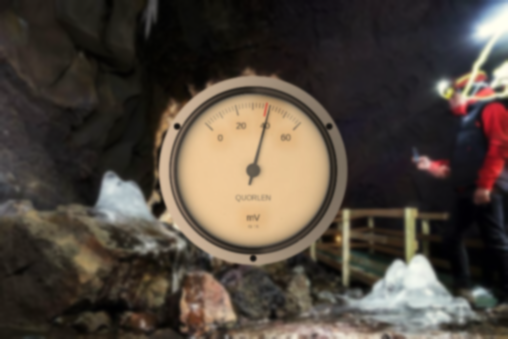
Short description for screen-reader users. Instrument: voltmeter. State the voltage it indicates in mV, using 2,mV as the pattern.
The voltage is 40,mV
